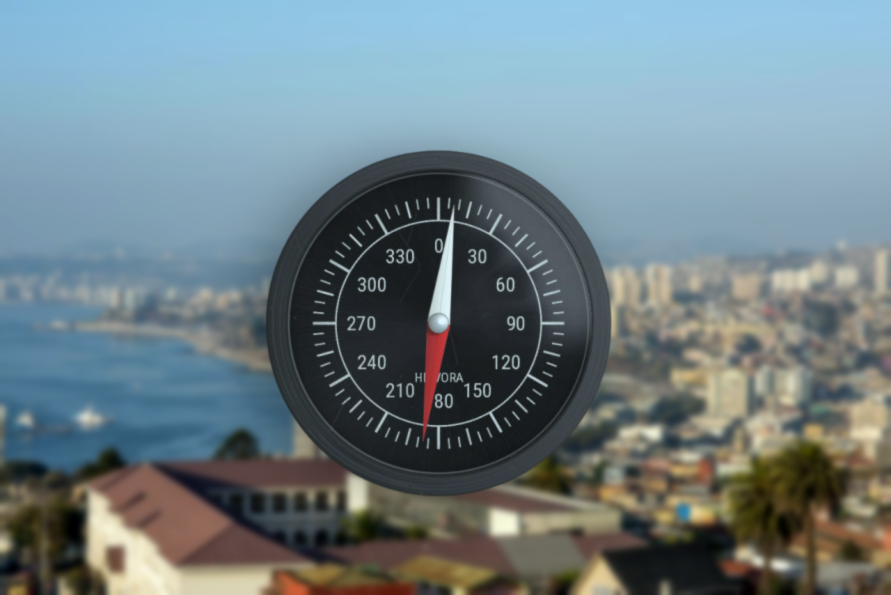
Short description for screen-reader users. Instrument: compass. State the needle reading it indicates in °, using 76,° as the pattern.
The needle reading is 187.5,°
